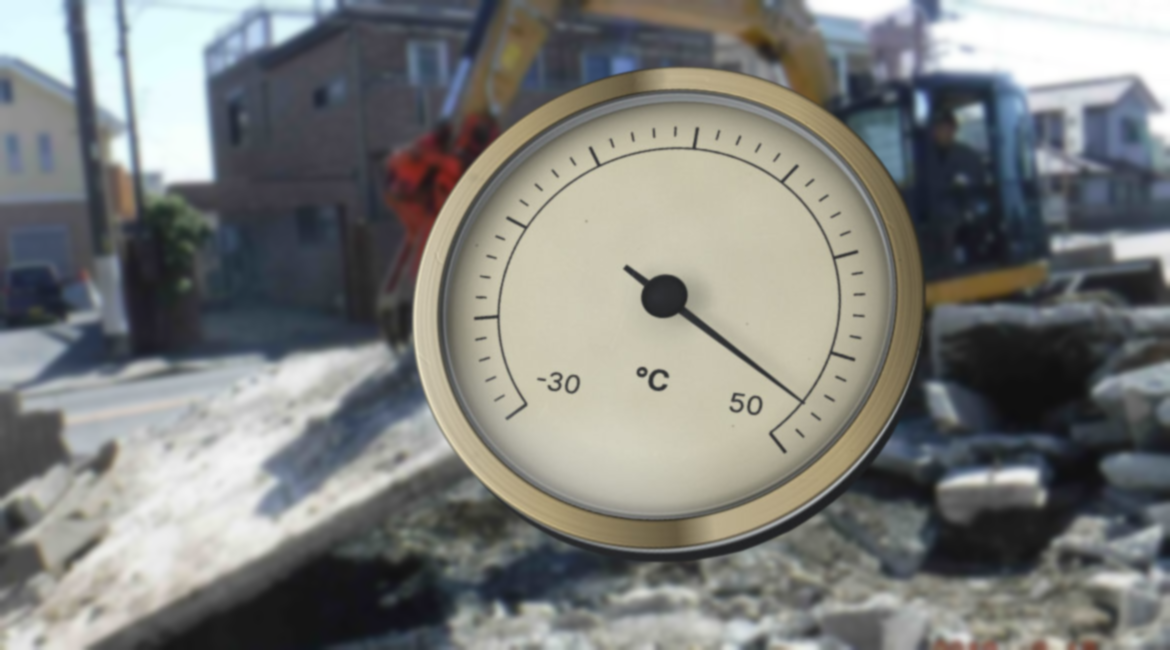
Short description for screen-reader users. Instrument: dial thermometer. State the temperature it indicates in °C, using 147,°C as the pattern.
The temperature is 46,°C
